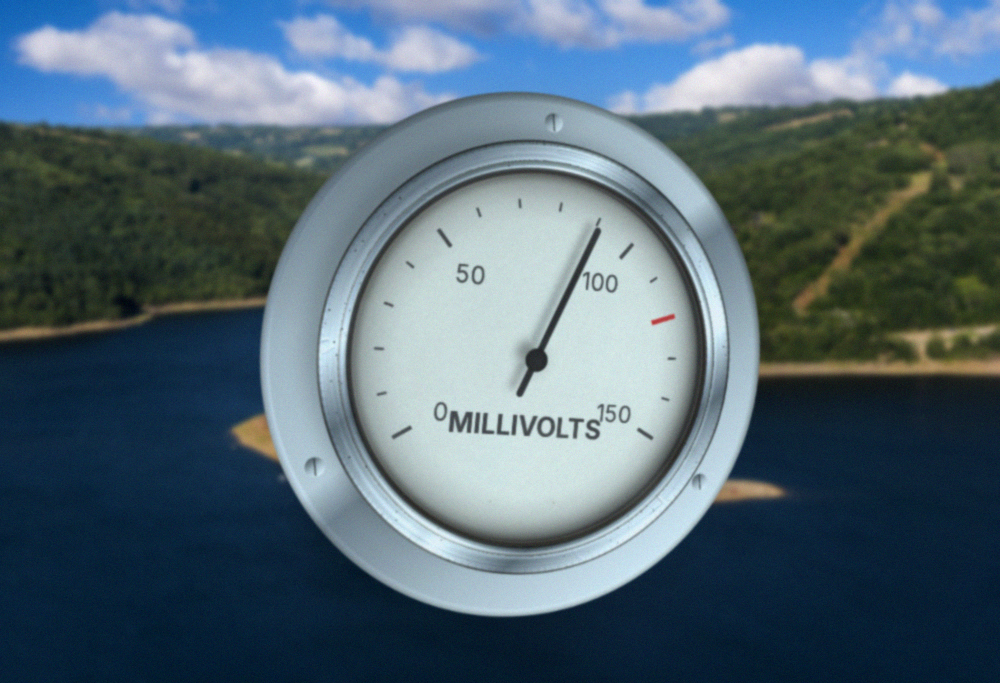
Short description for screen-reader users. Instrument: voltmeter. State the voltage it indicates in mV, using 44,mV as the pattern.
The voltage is 90,mV
